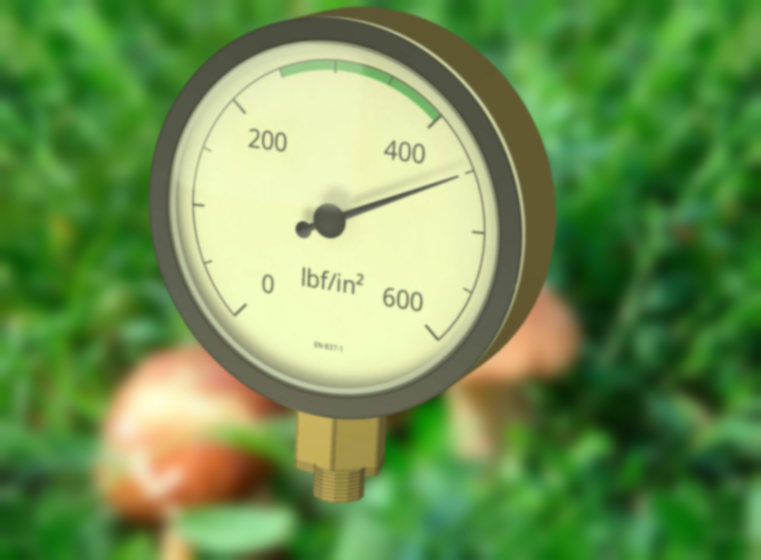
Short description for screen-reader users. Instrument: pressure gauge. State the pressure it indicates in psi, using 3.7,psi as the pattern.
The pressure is 450,psi
